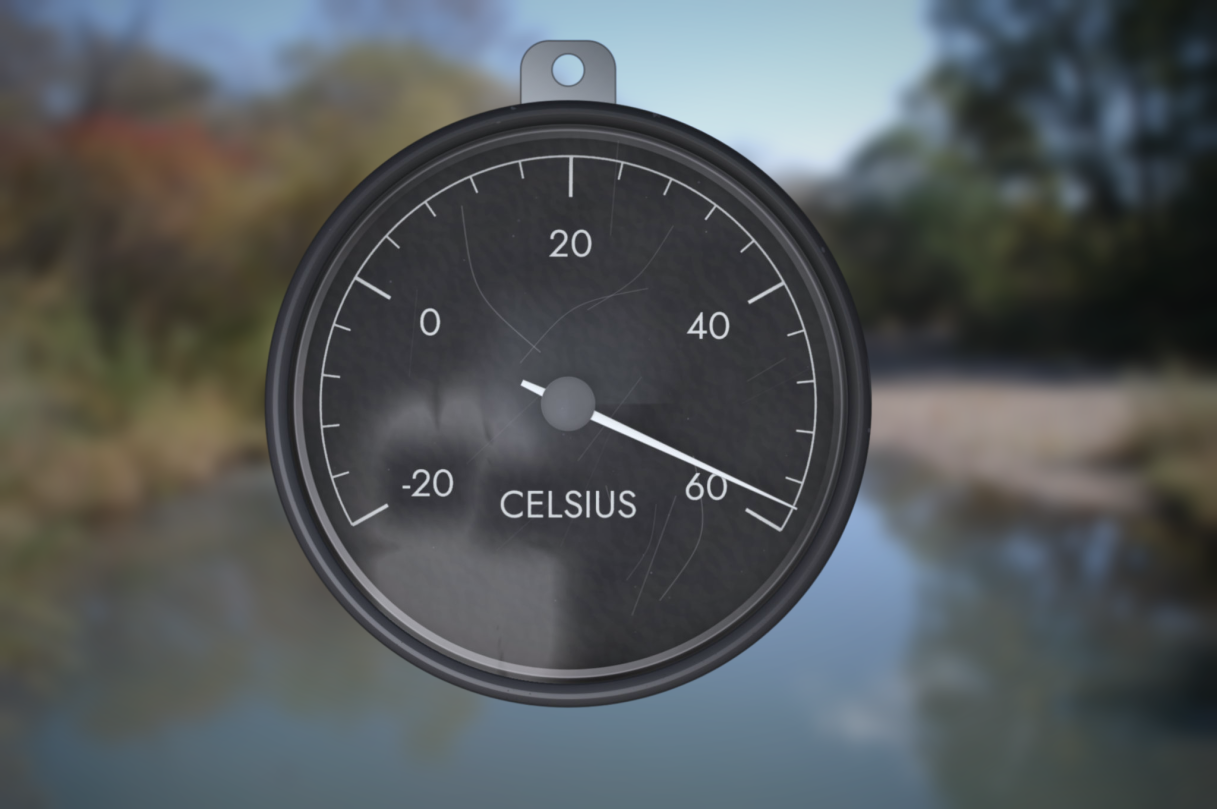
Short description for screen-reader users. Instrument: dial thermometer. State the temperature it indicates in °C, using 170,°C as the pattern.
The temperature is 58,°C
